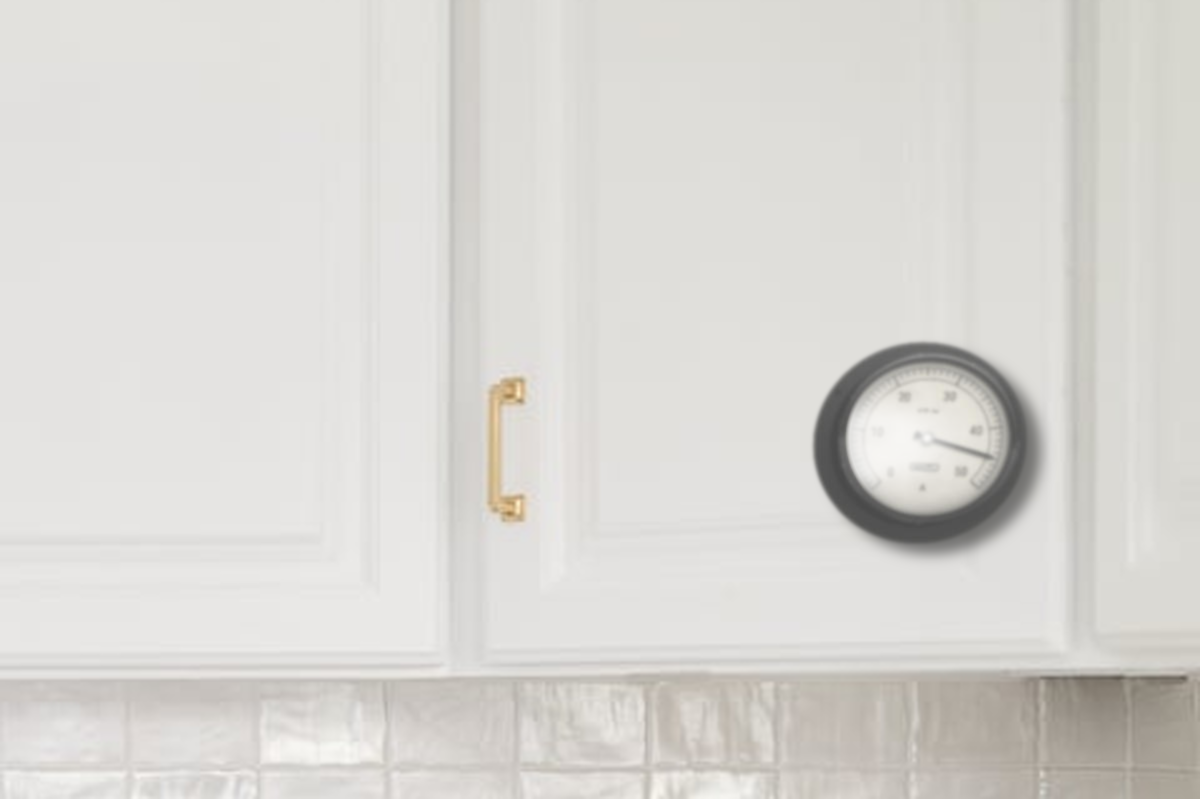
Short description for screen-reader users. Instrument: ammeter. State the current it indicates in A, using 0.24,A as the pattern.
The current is 45,A
